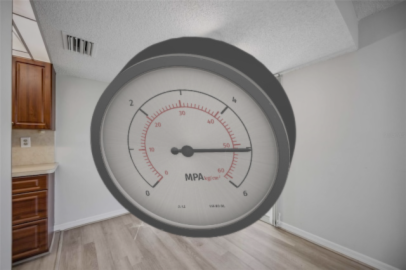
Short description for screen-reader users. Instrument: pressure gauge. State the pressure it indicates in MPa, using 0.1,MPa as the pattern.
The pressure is 5,MPa
